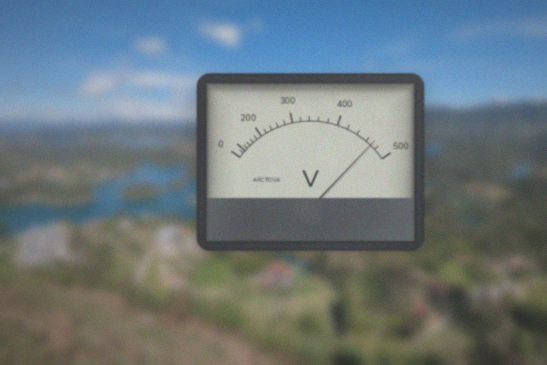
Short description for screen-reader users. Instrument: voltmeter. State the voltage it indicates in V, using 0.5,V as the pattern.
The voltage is 470,V
